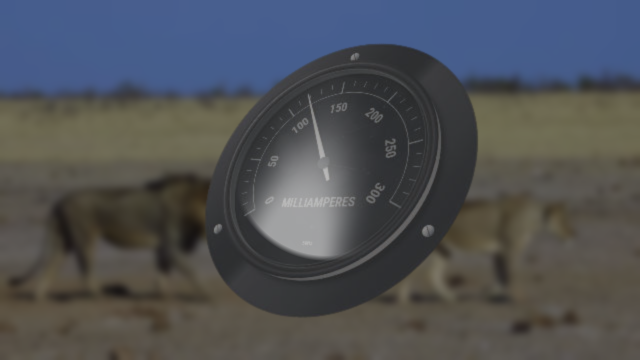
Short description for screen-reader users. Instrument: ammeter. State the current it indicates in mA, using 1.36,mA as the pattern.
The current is 120,mA
